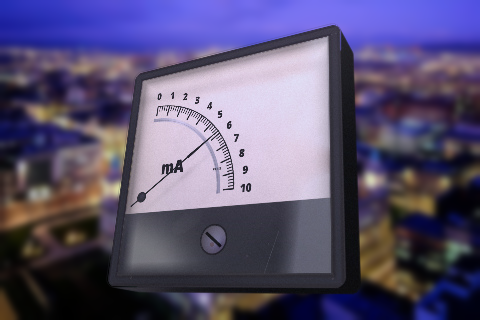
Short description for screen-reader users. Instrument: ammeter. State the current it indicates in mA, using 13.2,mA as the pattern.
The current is 6,mA
